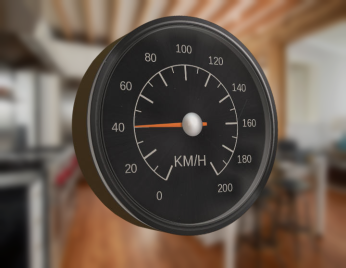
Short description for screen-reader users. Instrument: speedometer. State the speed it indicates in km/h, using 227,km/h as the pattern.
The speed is 40,km/h
